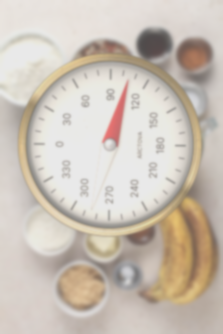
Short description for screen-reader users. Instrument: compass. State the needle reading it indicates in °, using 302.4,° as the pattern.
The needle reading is 105,°
